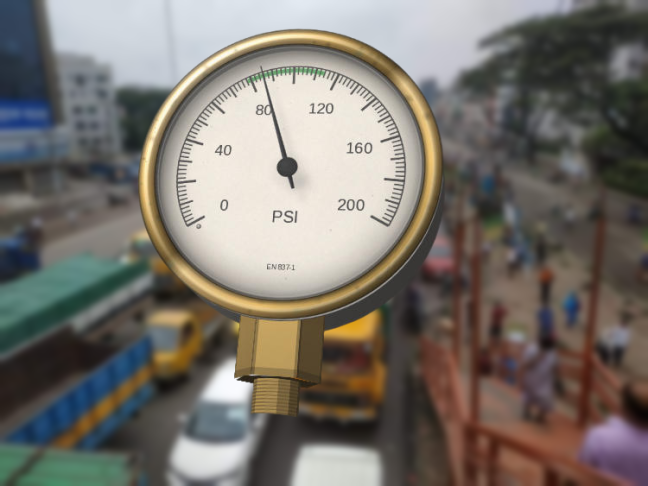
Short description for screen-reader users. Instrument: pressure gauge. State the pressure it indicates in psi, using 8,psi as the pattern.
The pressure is 86,psi
